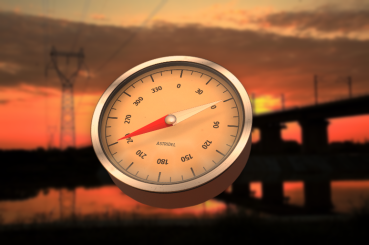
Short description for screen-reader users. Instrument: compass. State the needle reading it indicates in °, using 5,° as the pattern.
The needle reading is 240,°
